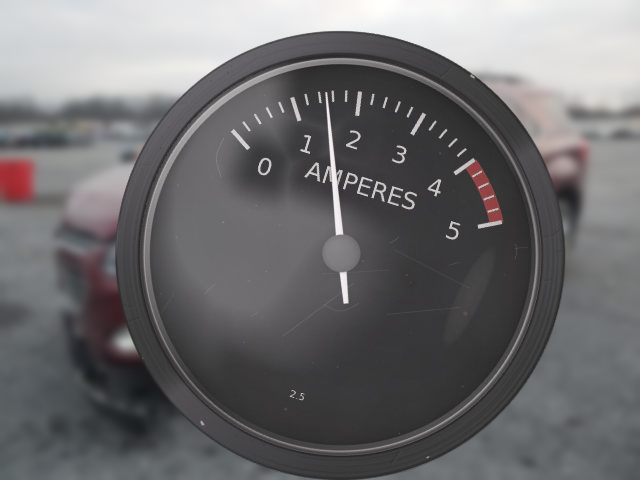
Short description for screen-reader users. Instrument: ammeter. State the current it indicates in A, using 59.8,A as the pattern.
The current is 1.5,A
